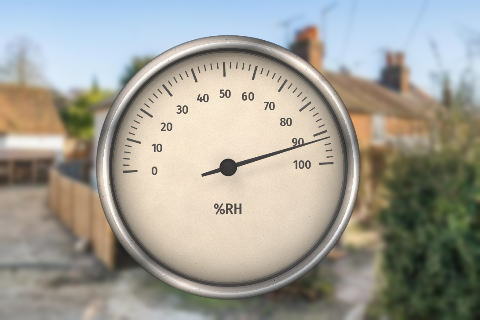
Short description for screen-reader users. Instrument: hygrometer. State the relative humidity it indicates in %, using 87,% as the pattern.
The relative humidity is 92,%
